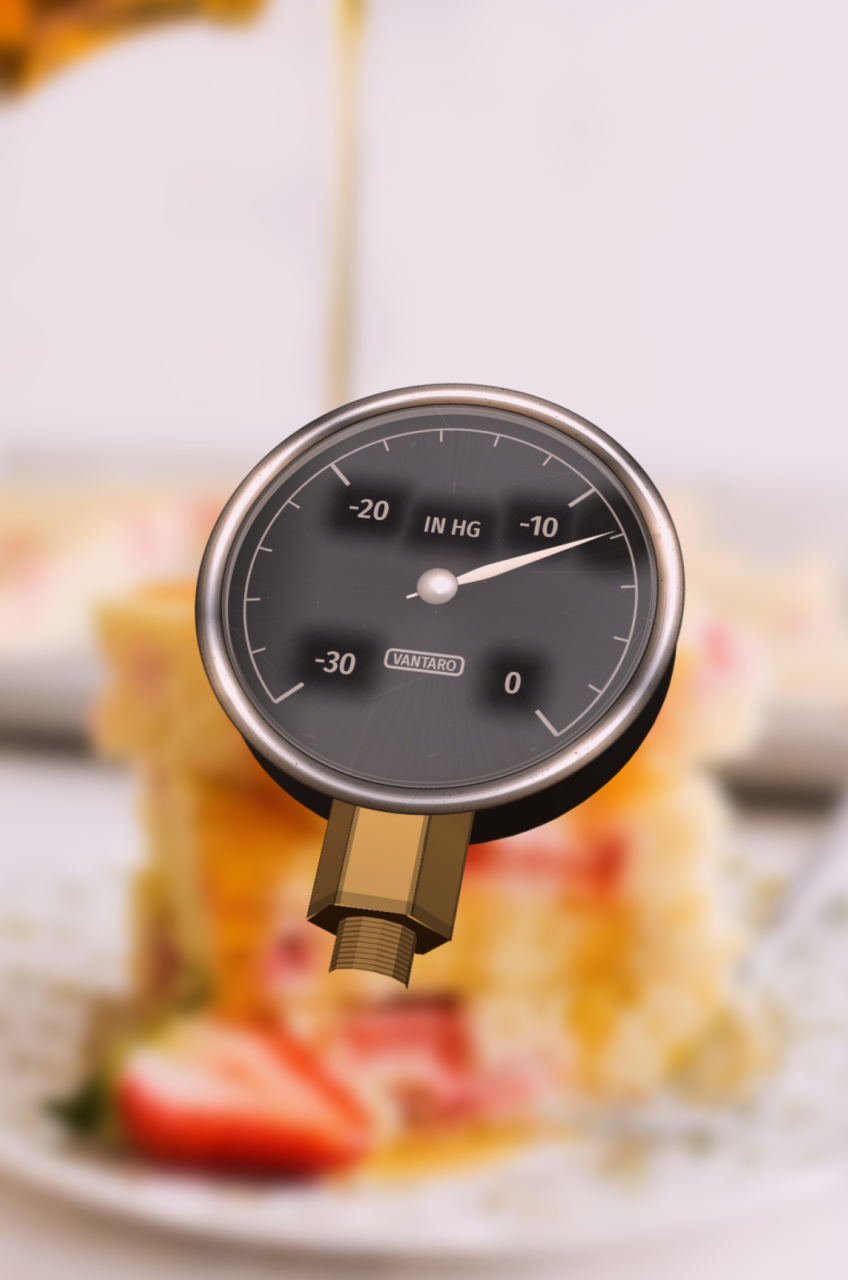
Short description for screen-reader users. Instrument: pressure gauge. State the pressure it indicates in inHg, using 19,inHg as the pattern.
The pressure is -8,inHg
